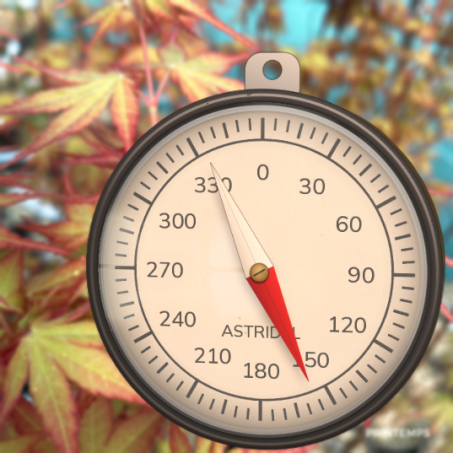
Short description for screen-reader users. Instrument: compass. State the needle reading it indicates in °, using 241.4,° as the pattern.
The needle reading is 155,°
